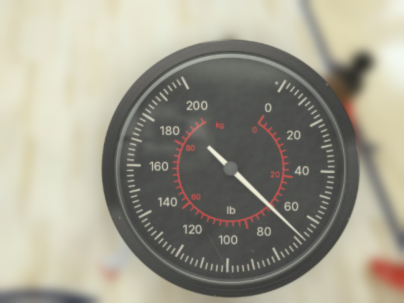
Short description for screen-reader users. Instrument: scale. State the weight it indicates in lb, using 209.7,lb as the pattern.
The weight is 68,lb
